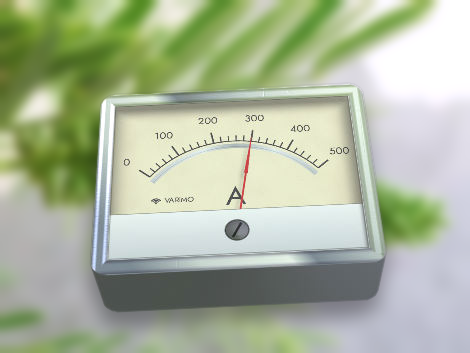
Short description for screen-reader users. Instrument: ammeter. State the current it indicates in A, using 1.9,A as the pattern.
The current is 300,A
